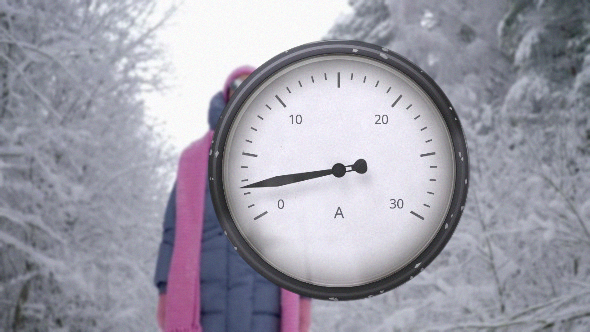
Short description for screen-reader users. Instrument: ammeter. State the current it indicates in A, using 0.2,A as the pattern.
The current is 2.5,A
